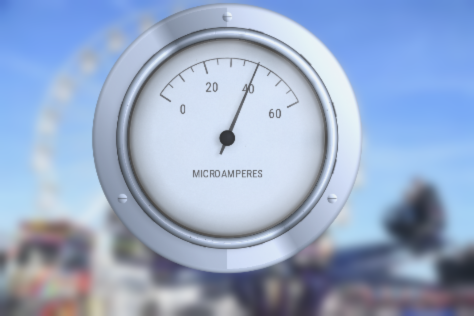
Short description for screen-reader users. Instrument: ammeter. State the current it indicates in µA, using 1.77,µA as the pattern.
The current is 40,µA
